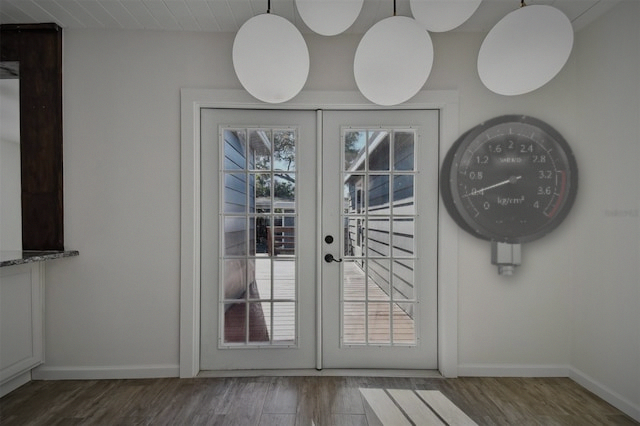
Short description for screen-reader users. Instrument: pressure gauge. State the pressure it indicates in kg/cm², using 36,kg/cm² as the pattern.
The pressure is 0.4,kg/cm²
